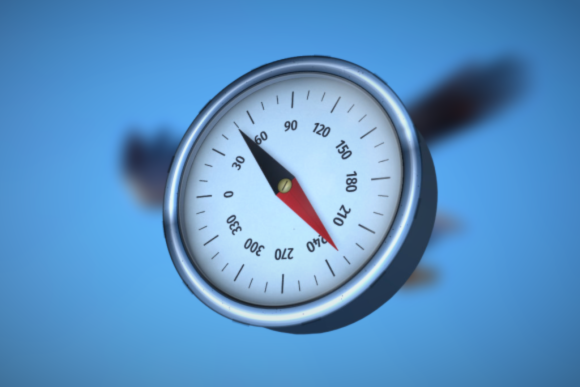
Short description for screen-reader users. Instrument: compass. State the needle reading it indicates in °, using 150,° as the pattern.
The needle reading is 230,°
